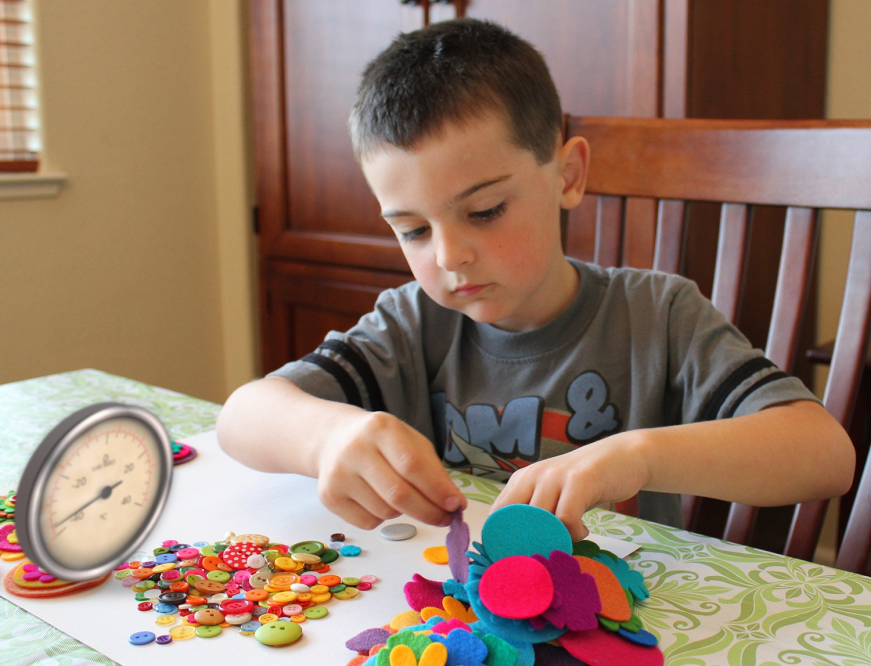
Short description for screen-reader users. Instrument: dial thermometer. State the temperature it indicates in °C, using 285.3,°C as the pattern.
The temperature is -36,°C
